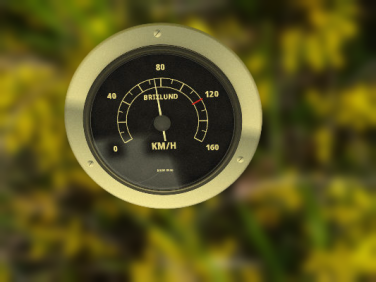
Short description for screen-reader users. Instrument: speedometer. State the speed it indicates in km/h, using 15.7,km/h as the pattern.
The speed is 75,km/h
